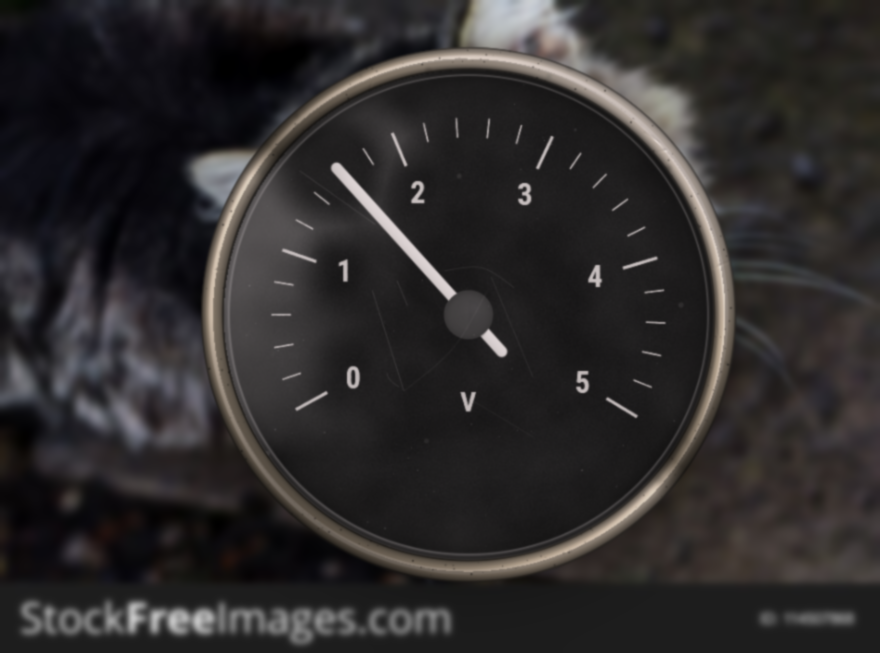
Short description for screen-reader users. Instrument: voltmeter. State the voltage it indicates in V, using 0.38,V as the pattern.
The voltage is 1.6,V
